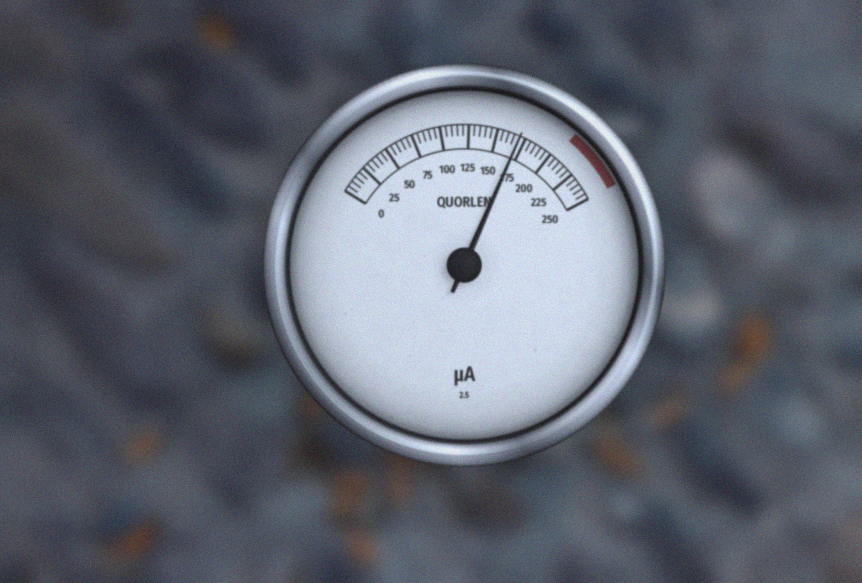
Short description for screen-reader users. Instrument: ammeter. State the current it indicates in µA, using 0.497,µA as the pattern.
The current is 170,µA
